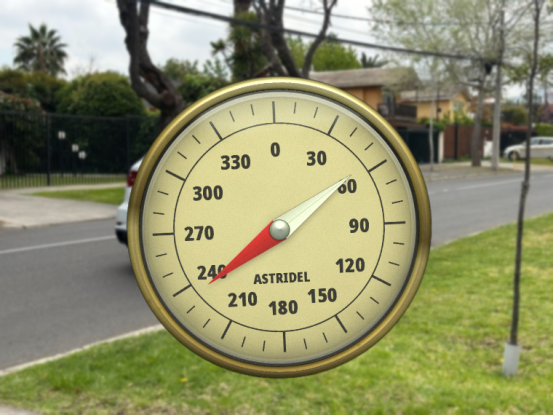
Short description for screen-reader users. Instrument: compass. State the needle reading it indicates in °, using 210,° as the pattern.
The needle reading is 235,°
